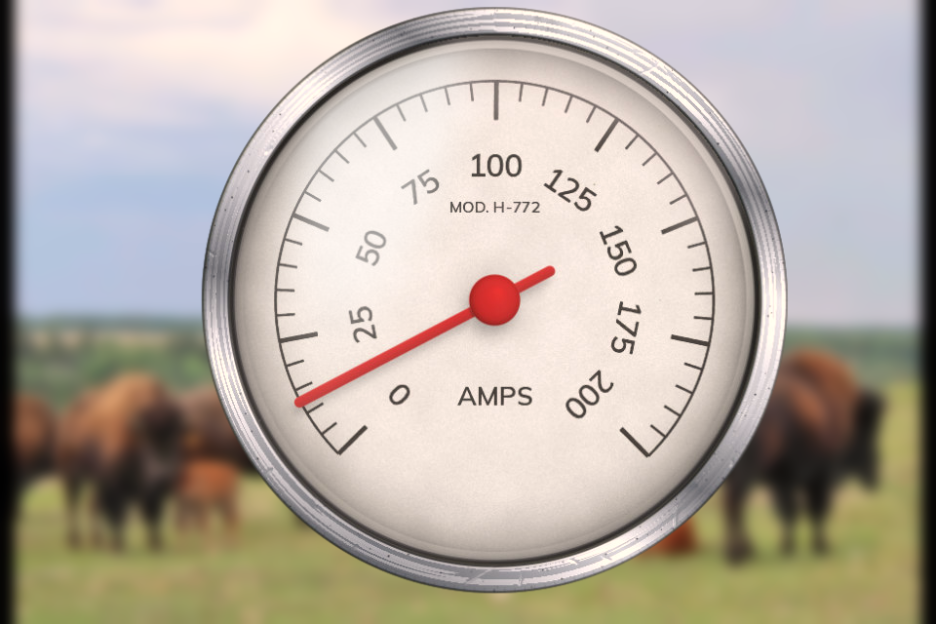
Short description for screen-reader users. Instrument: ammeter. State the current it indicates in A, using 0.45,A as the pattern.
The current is 12.5,A
